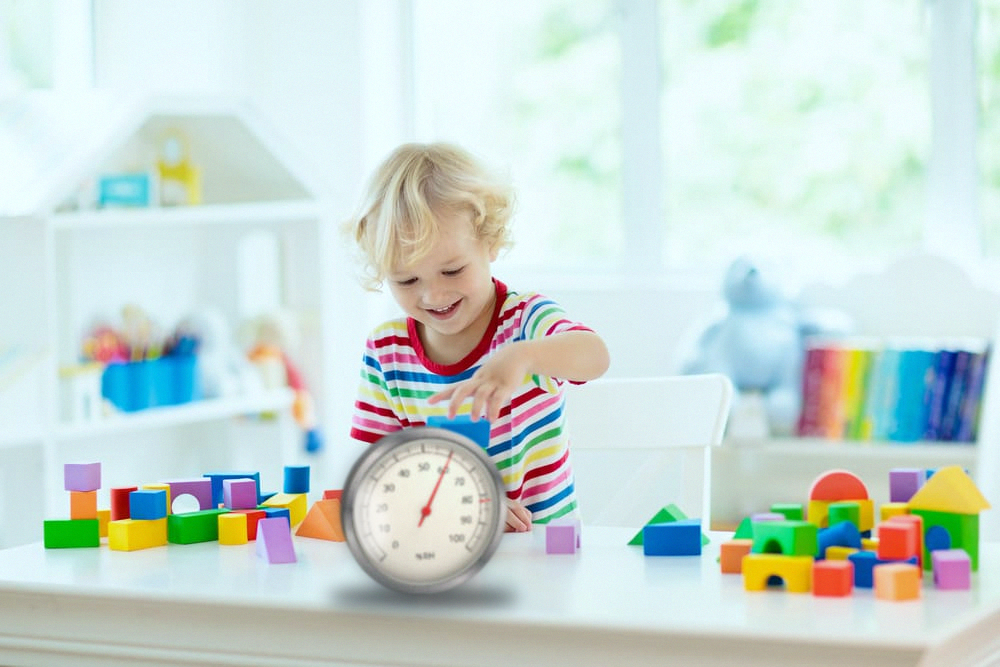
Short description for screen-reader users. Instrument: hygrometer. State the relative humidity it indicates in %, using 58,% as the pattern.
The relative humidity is 60,%
